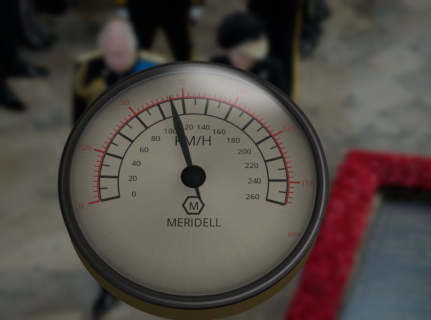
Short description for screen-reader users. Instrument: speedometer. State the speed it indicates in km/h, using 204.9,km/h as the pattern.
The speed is 110,km/h
